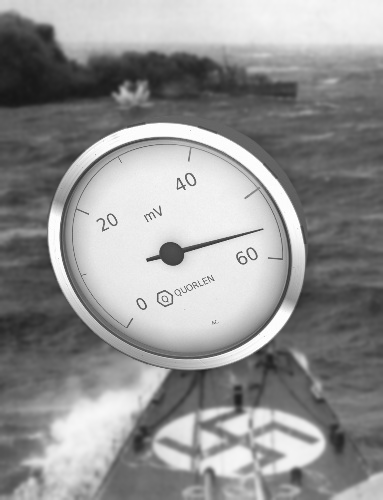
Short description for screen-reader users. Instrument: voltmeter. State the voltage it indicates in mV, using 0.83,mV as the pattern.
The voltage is 55,mV
